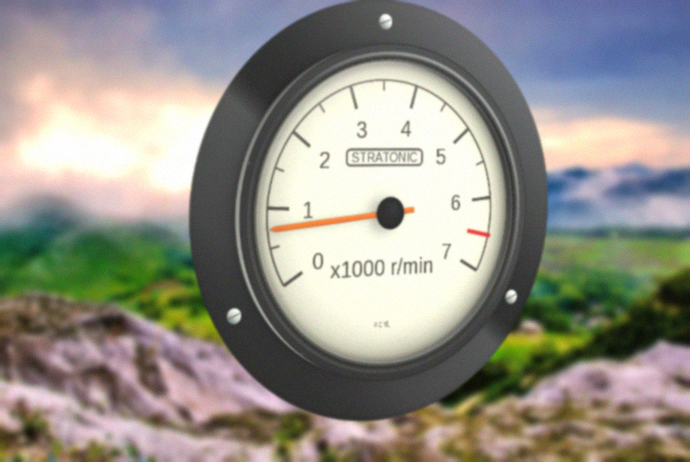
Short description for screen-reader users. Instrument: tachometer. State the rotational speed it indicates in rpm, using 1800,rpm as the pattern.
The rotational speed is 750,rpm
